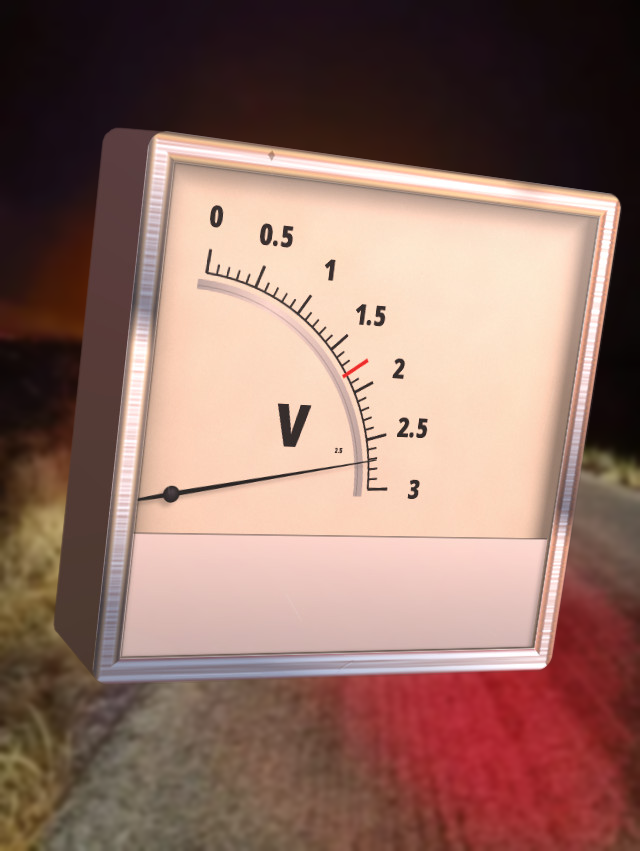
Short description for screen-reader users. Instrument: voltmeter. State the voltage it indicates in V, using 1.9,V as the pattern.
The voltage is 2.7,V
